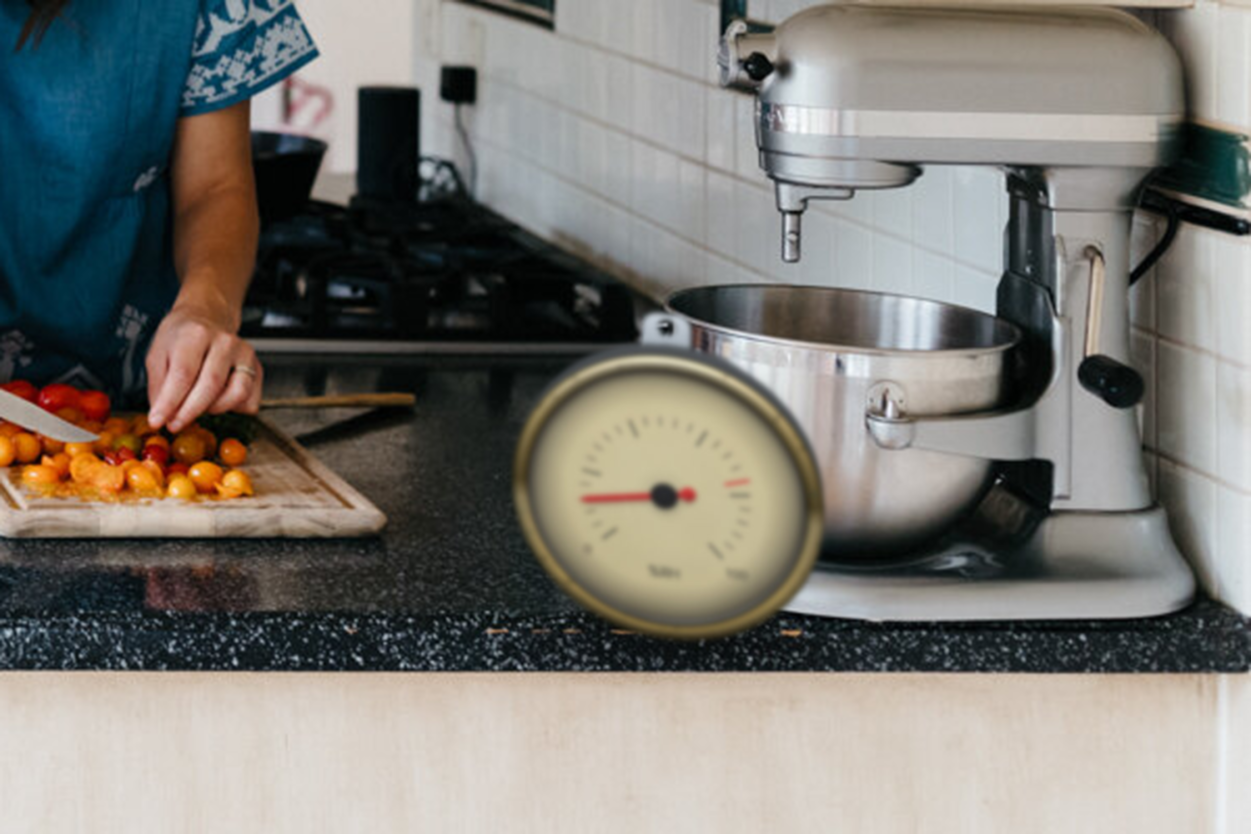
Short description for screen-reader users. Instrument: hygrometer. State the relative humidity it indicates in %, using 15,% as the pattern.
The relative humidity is 12,%
